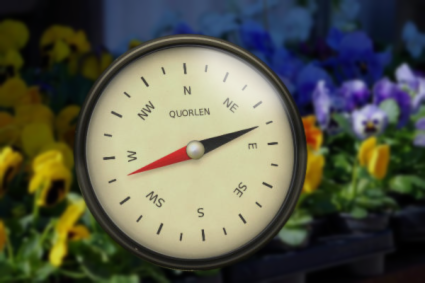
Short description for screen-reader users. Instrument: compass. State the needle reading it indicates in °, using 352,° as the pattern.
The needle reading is 255,°
